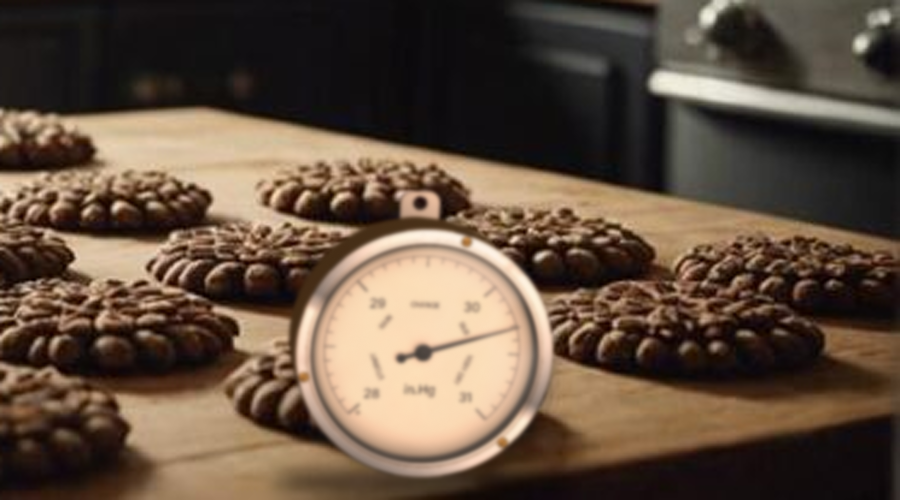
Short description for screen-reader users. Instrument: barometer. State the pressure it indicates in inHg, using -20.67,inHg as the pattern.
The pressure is 30.3,inHg
